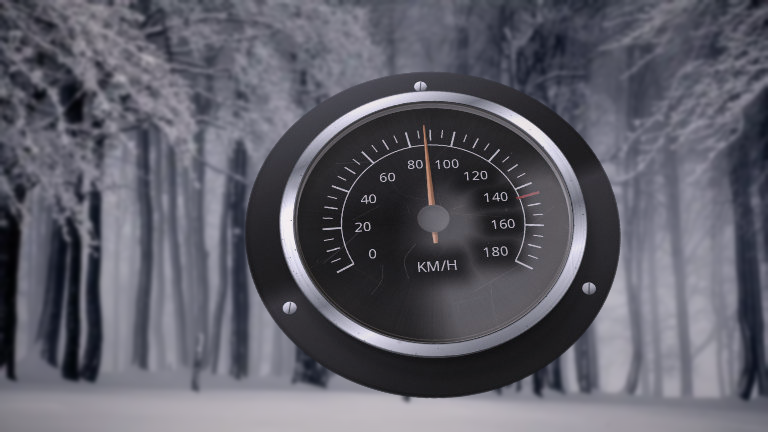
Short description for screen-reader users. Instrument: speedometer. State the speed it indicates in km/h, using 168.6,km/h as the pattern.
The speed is 87.5,km/h
